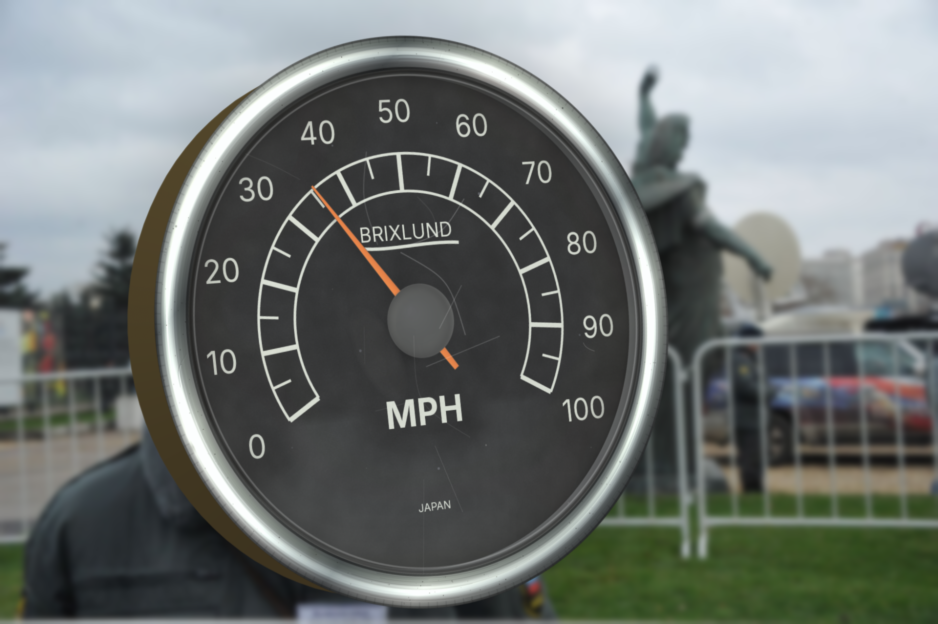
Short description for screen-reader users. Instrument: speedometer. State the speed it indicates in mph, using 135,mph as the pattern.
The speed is 35,mph
